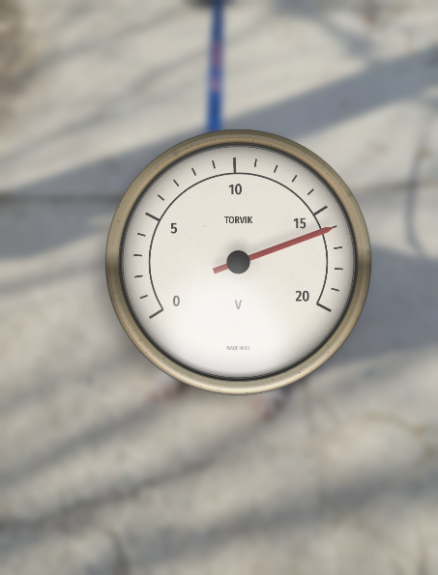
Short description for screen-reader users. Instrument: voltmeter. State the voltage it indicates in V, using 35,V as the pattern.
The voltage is 16,V
